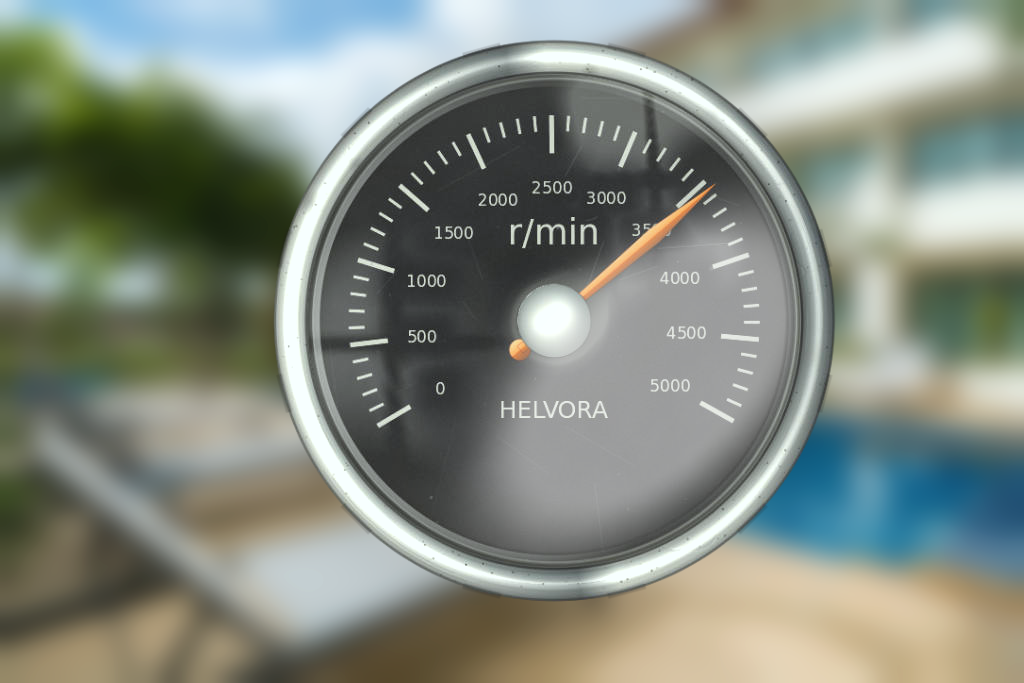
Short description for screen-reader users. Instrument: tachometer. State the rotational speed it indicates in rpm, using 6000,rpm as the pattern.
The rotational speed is 3550,rpm
